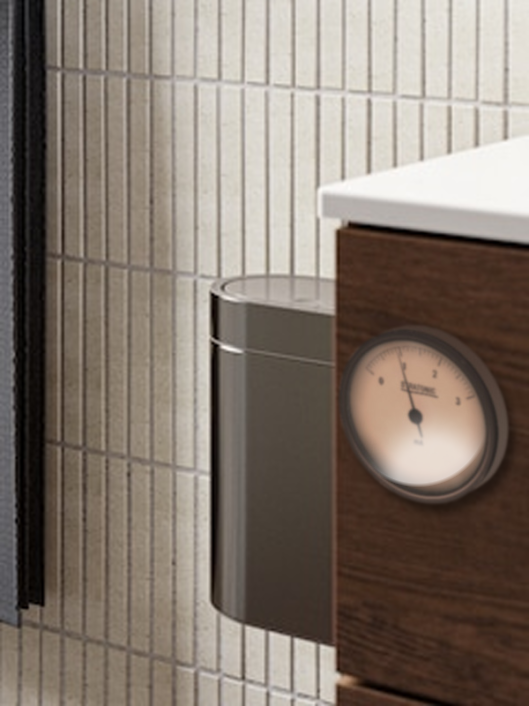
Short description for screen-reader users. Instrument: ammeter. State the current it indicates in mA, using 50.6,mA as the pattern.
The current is 1,mA
